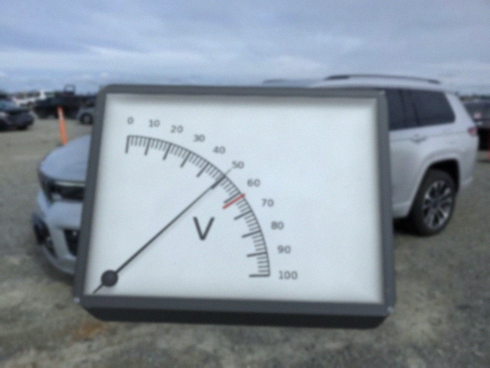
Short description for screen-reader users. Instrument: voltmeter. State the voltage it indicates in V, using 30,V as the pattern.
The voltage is 50,V
